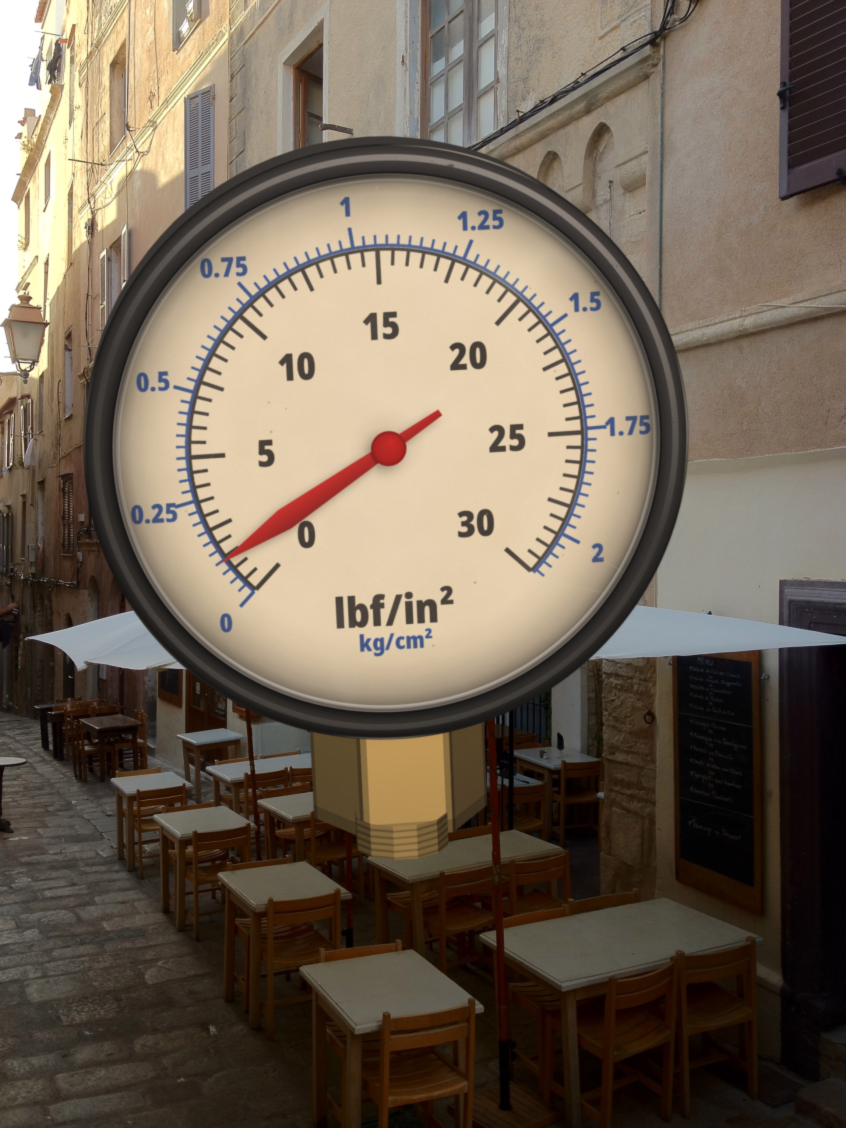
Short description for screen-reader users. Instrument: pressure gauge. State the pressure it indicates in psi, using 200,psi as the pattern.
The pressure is 1.5,psi
